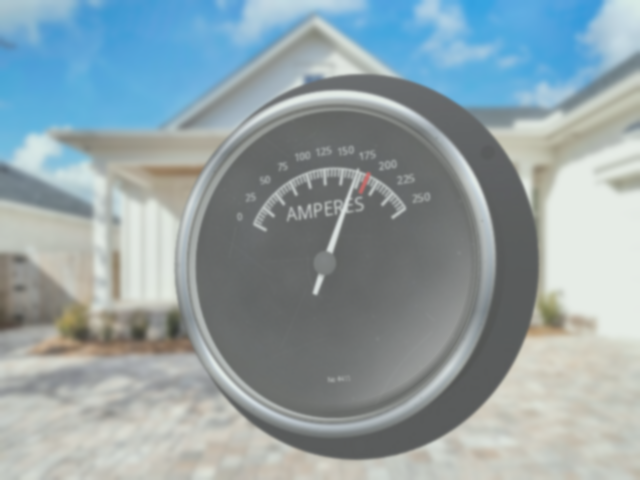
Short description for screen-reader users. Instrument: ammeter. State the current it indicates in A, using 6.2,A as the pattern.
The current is 175,A
